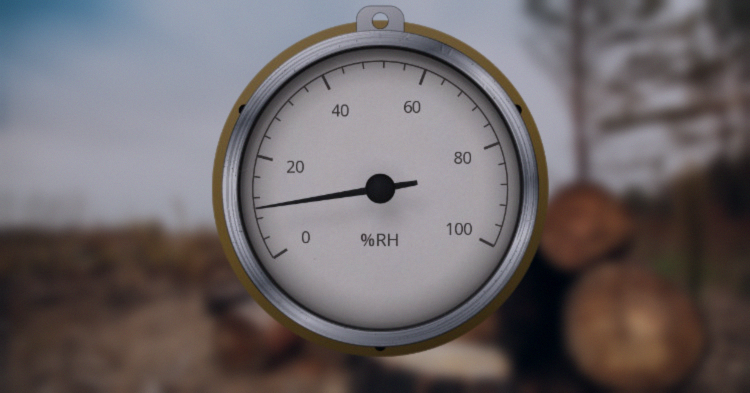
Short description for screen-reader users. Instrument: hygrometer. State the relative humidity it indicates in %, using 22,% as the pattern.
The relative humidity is 10,%
